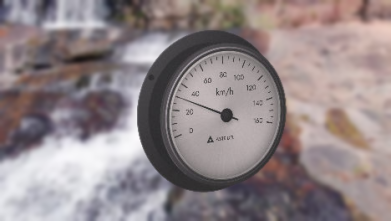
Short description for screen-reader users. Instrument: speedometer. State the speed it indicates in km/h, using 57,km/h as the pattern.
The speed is 30,km/h
